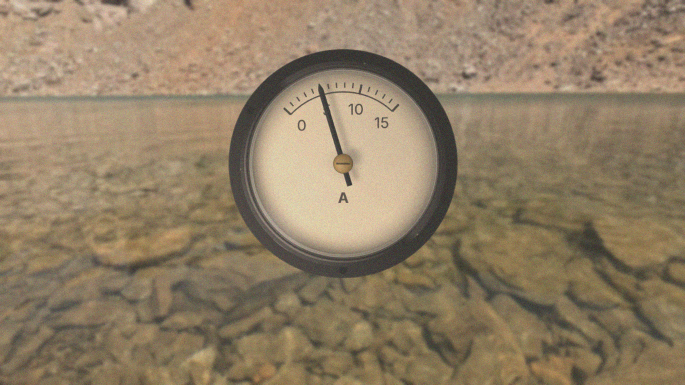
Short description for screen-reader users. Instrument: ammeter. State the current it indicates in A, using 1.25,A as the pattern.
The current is 5,A
